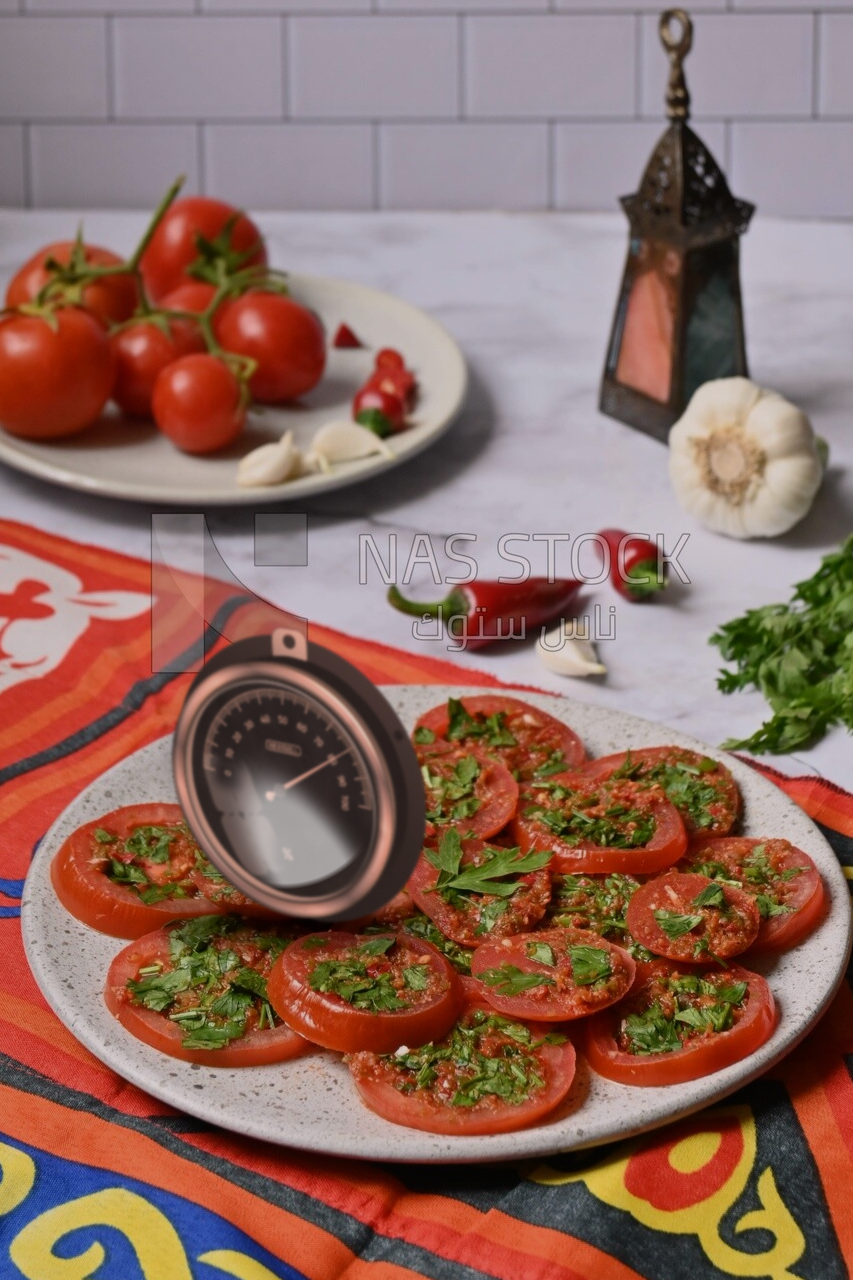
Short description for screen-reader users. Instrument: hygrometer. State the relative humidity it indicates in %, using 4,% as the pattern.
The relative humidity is 80,%
